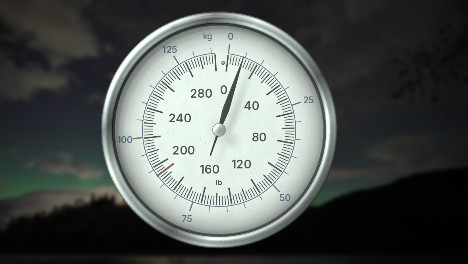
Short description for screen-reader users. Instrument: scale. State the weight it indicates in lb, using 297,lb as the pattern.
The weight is 10,lb
